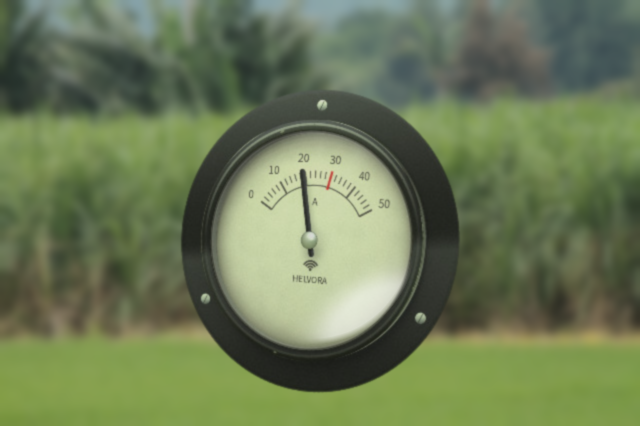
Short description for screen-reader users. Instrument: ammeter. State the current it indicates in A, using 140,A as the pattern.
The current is 20,A
